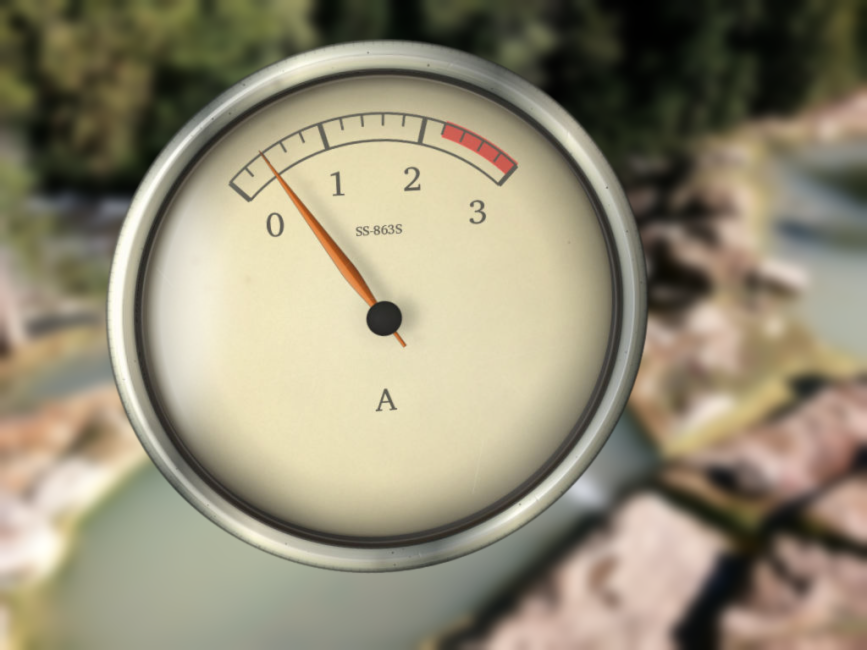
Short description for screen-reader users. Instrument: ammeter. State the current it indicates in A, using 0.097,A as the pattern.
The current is 0.4,A
